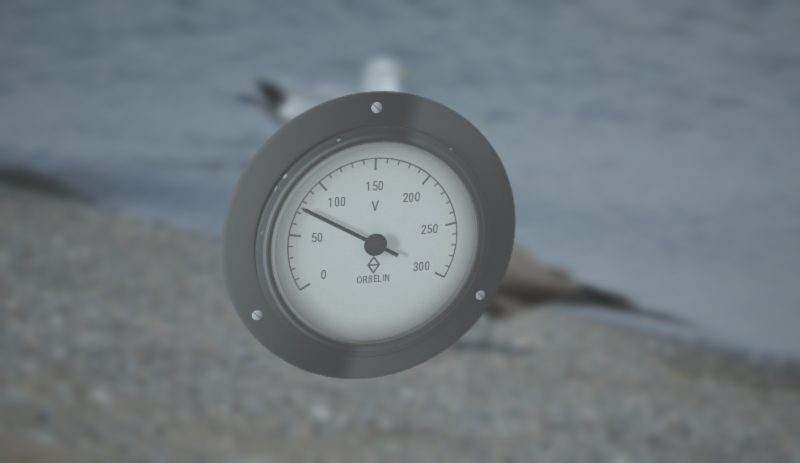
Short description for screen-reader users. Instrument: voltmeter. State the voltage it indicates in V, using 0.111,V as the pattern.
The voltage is 75,V
